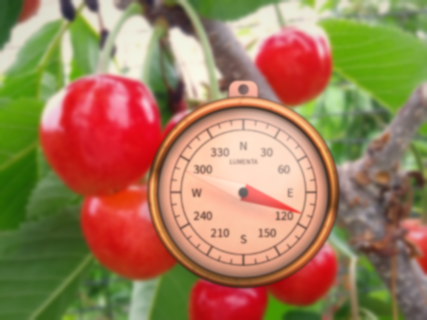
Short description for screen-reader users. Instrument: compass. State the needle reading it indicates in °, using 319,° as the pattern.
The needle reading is 110,°
